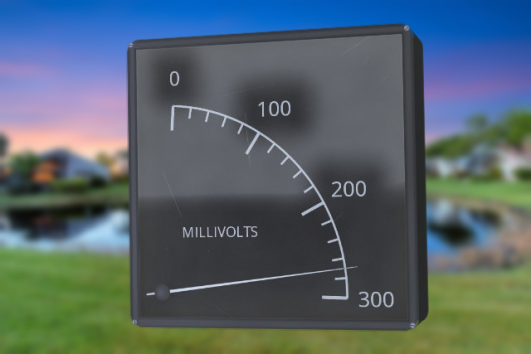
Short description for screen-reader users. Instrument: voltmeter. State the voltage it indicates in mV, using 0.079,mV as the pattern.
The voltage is 270,mV
